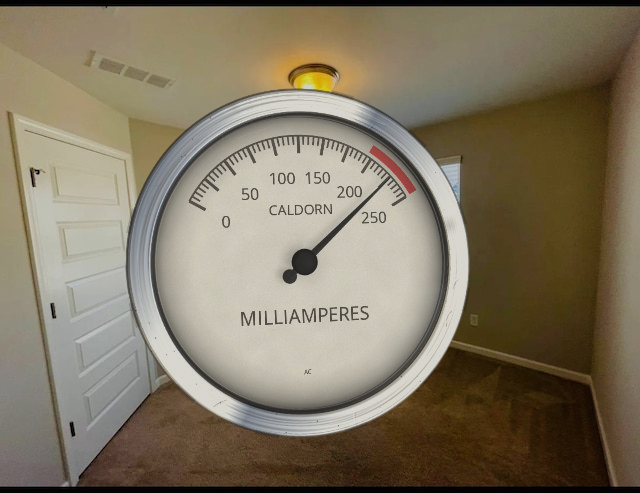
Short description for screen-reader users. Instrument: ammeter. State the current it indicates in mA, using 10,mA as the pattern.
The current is 225,mA
